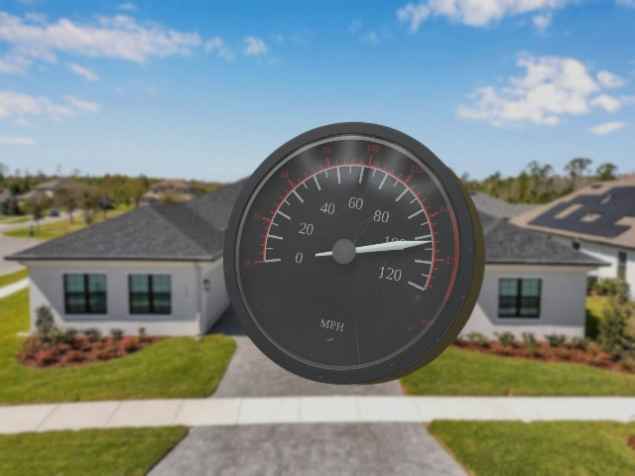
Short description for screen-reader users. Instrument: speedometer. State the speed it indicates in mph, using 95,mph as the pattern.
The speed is 102.5,mph
